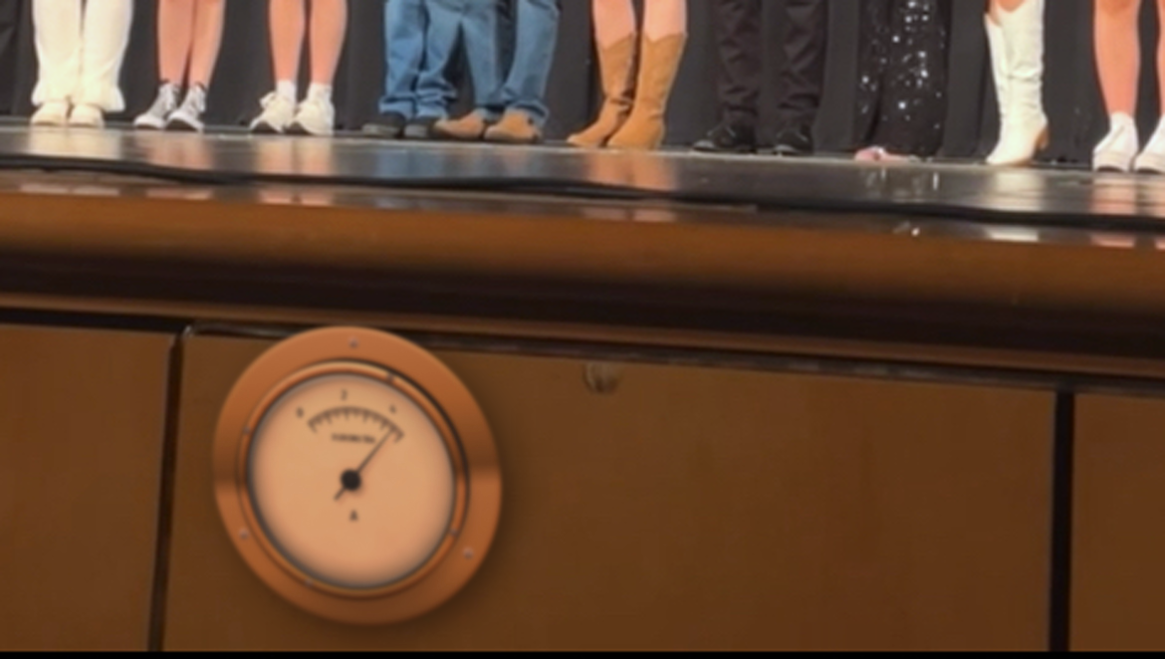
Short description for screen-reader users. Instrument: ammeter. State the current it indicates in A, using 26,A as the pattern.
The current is 4.5,A
